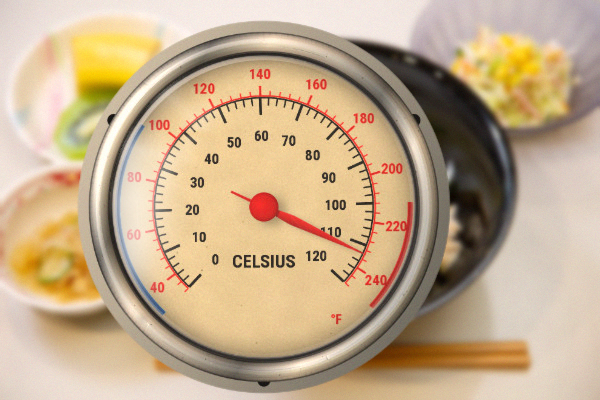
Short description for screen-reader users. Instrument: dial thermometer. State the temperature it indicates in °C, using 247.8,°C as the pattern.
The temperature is 112,°C
